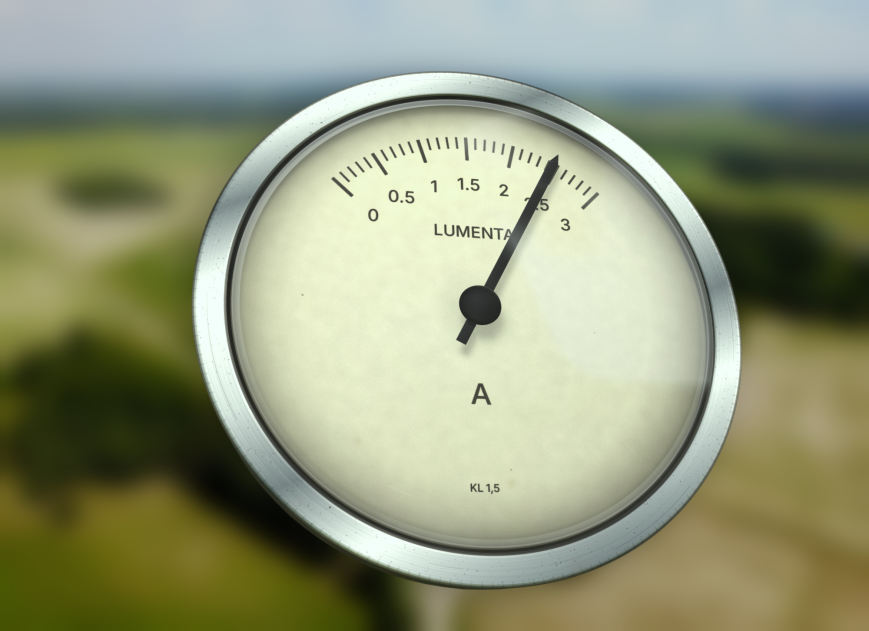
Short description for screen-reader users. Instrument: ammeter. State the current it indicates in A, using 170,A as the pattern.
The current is 2.45,A
